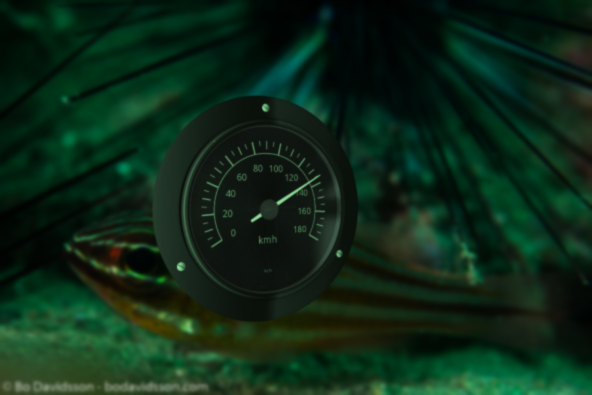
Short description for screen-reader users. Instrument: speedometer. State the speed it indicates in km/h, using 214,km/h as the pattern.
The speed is 135,km/h
